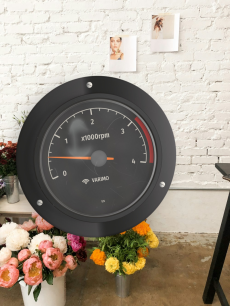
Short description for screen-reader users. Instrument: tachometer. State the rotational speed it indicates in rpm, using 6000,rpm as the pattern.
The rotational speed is 500,rpm
